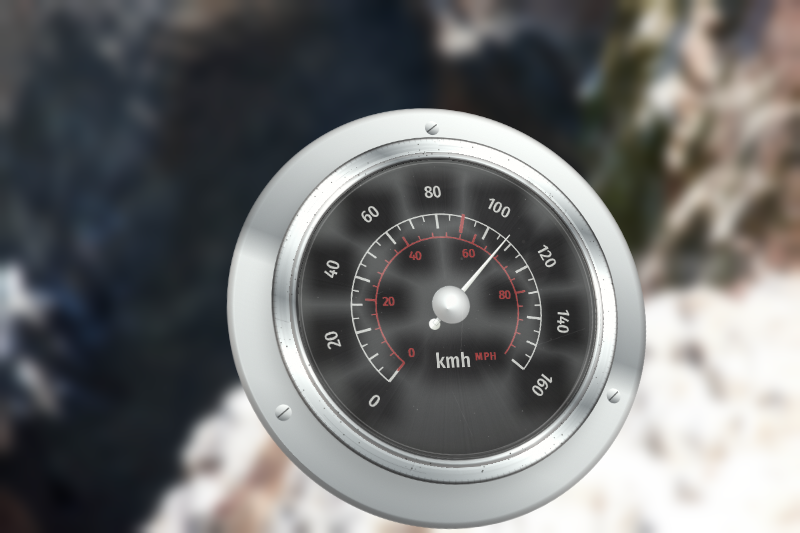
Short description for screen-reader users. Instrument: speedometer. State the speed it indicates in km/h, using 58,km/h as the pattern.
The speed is 107.5,km/h
